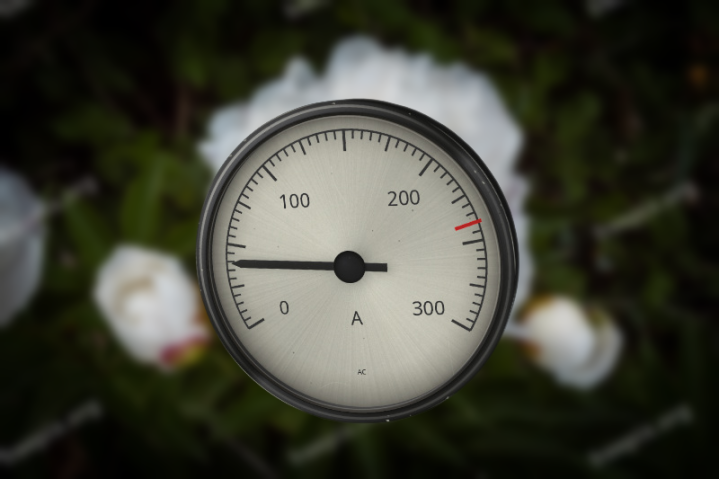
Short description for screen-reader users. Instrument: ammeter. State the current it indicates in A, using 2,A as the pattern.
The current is 40,A
